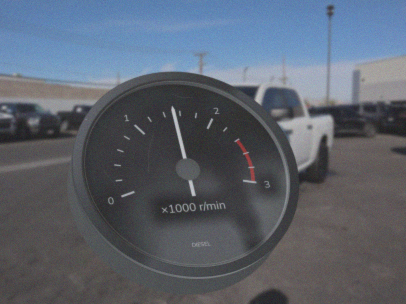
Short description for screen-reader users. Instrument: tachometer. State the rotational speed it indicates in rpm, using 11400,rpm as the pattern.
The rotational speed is 1500,rpm
